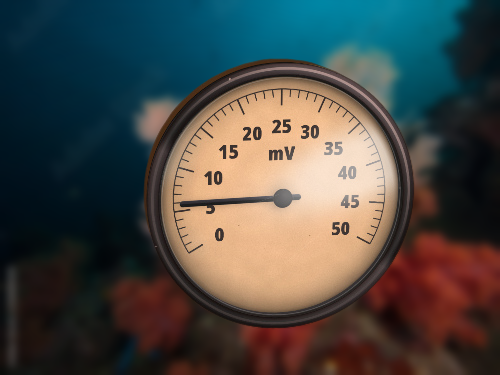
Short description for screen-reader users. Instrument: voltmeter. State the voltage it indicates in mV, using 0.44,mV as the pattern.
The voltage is 6,mV
